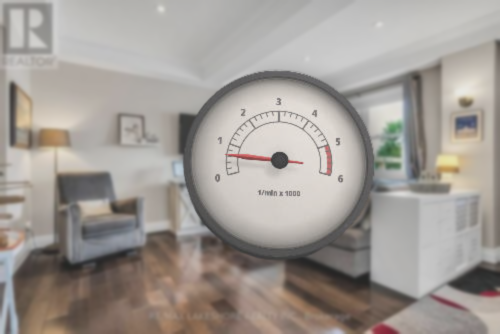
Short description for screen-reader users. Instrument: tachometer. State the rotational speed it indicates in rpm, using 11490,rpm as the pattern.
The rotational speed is 600,rpm
